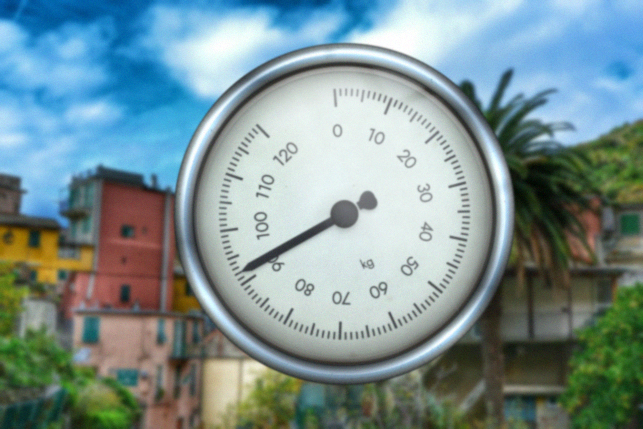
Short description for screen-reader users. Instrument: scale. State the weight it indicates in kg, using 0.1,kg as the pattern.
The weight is 92,kg
